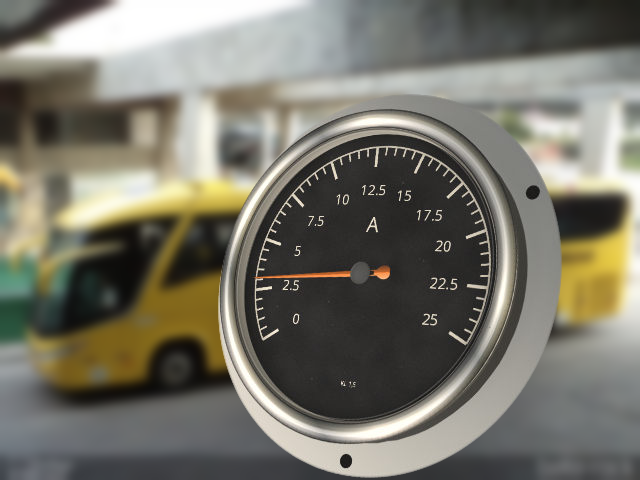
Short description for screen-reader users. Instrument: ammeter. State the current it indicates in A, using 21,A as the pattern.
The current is 3,A
